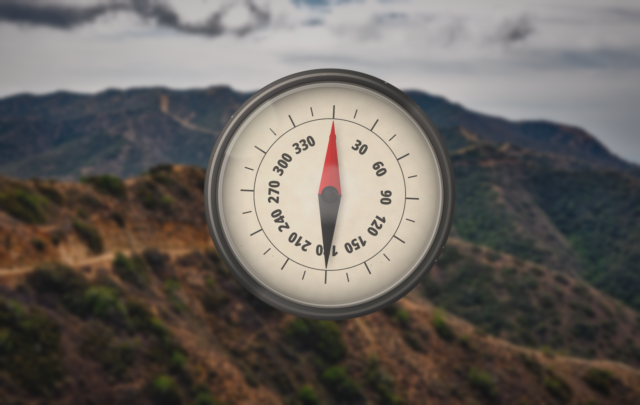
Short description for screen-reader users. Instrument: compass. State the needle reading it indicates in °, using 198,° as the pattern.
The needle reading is 0,°
